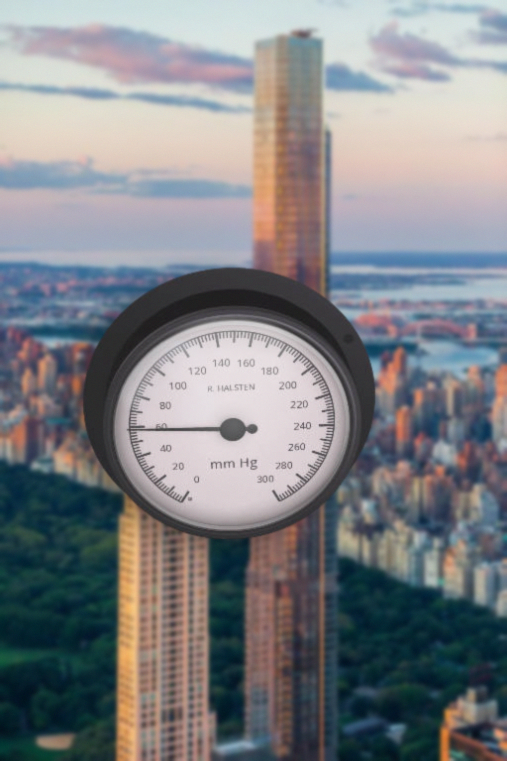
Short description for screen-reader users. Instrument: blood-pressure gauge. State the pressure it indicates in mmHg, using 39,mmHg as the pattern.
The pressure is 60,mmHg
